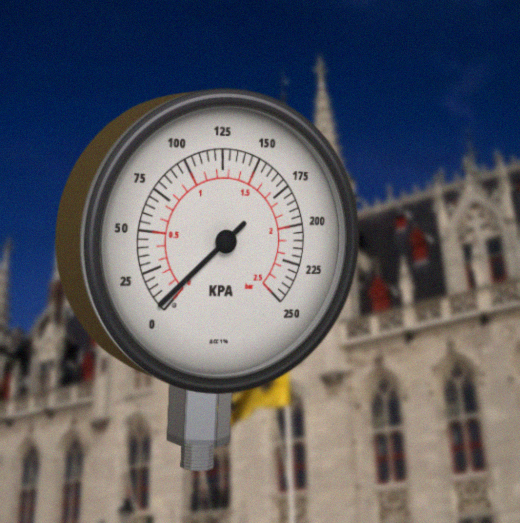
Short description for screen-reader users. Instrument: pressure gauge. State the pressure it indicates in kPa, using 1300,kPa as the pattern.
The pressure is 5,kPa
